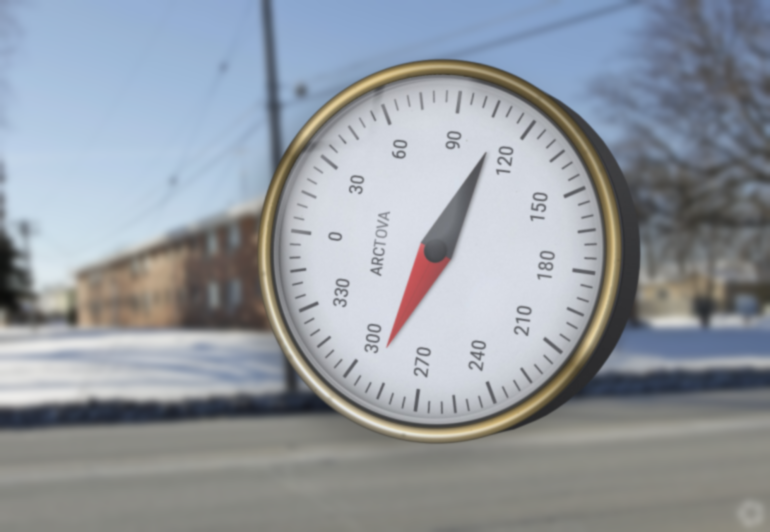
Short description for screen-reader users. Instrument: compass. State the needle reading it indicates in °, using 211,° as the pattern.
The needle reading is 290,°
